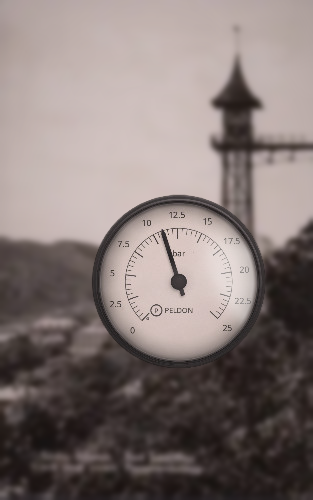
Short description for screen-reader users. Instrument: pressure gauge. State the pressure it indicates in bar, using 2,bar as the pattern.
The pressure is 11,bar
